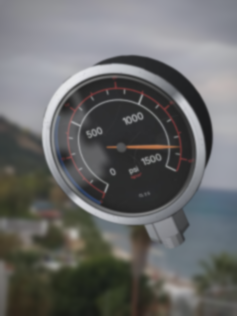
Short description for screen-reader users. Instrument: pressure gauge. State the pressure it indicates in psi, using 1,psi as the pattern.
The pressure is 1350,psi
